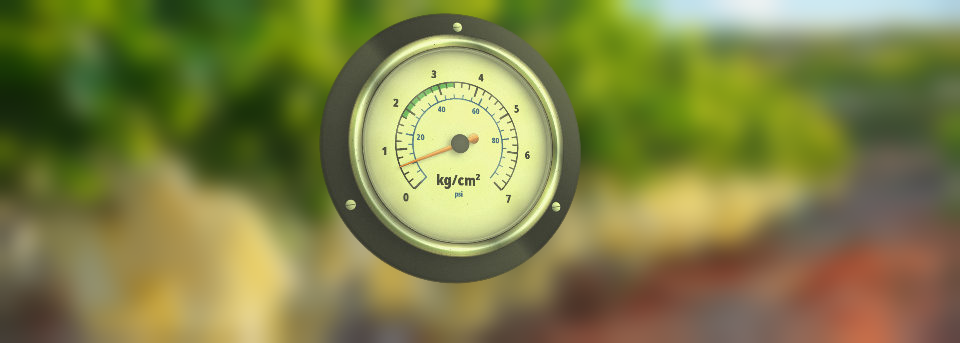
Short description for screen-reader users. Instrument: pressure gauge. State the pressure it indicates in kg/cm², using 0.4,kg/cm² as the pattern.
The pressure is 0.6,kg/cm²
